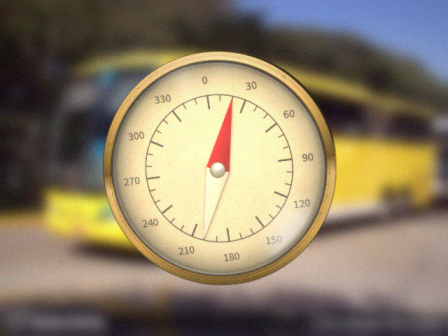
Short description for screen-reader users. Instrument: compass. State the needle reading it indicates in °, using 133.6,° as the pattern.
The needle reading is 20,°
